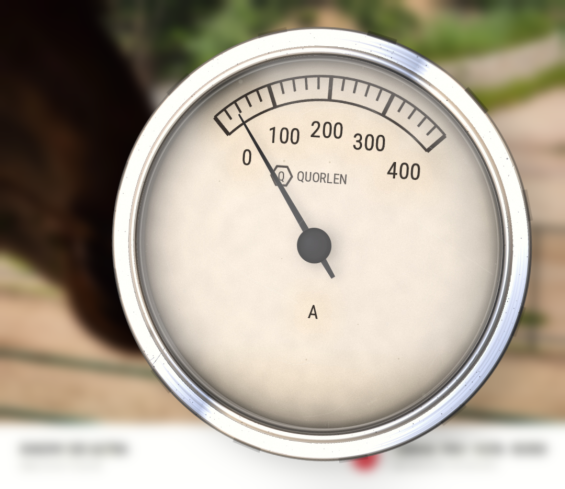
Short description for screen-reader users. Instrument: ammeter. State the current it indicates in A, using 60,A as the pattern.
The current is 40,A
